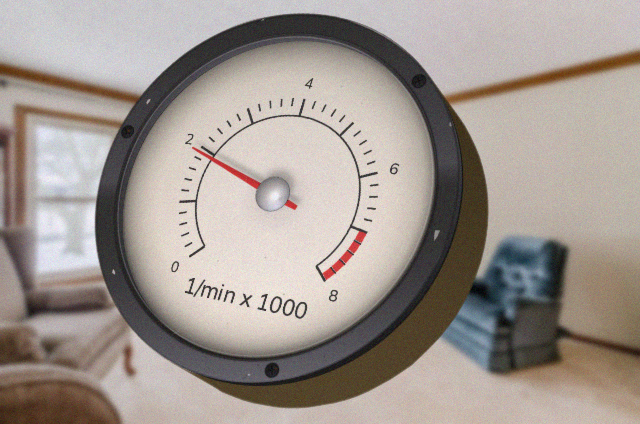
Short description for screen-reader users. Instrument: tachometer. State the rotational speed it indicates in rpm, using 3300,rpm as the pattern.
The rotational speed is 1900,rpm
